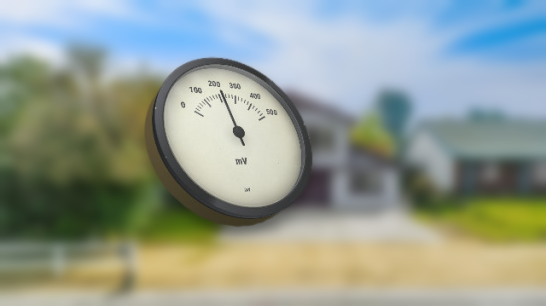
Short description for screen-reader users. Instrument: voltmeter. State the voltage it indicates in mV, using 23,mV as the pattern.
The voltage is 200,mV
